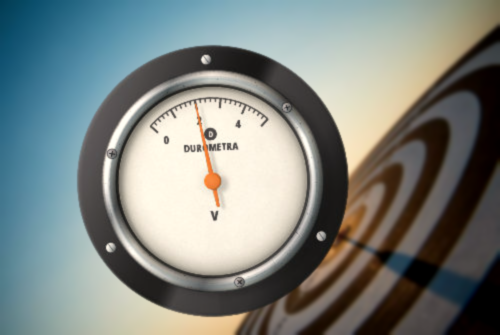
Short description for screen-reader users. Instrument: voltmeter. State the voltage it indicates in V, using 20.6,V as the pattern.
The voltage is 2,V
